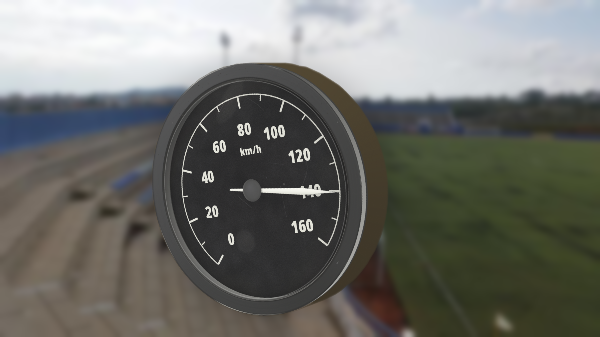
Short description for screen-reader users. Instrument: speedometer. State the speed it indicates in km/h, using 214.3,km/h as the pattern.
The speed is 140,km/h
